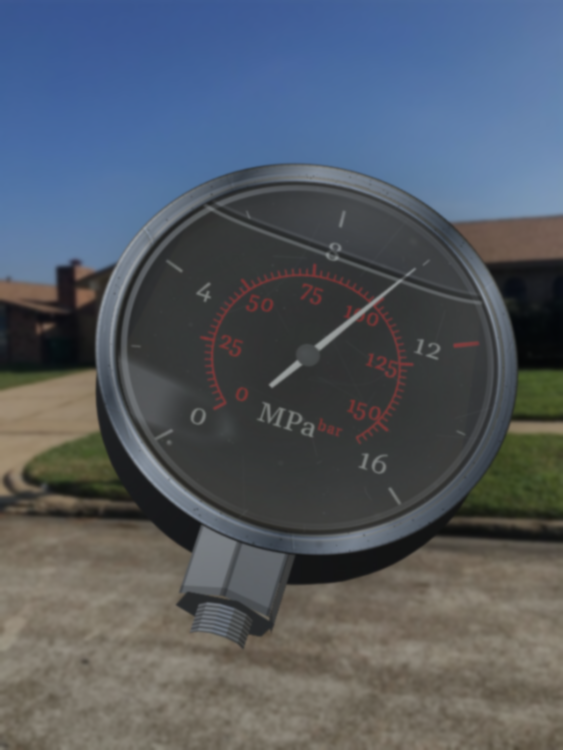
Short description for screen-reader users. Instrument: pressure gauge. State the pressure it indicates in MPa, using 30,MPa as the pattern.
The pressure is 10,MPa
